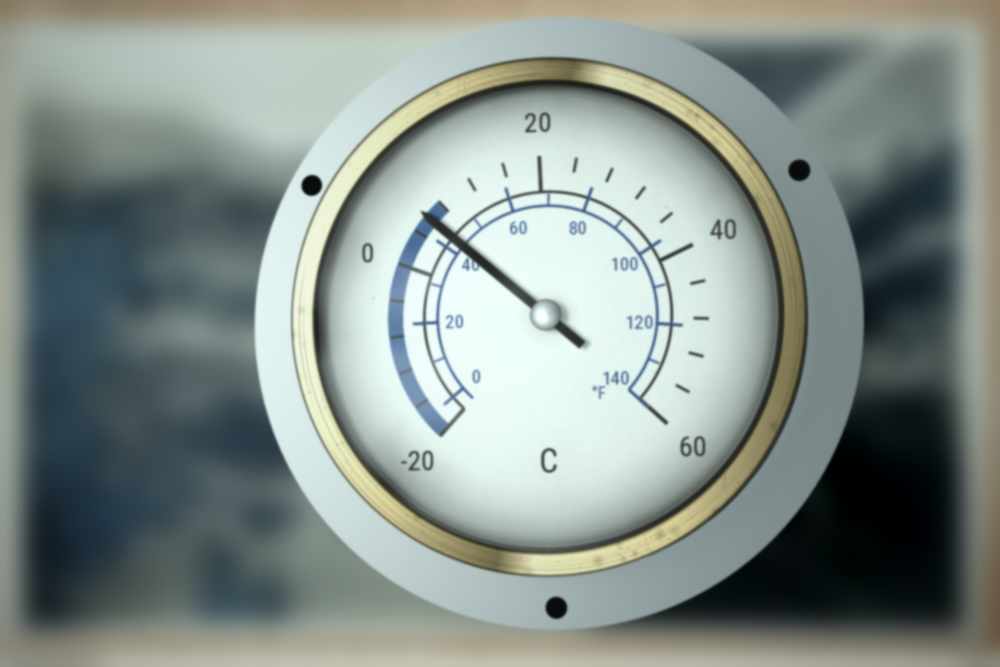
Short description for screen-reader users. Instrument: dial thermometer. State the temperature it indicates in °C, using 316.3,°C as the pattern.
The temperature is 6,°C
